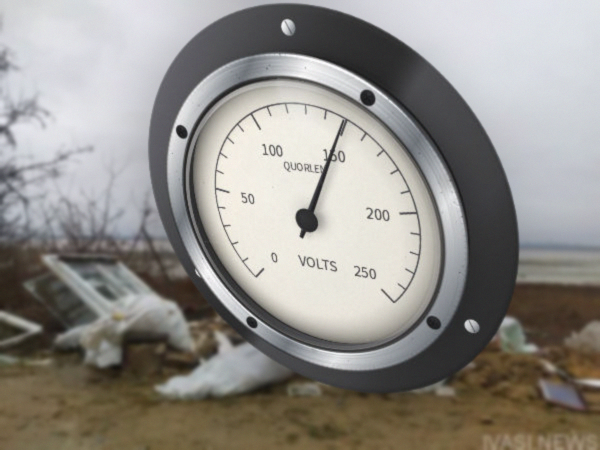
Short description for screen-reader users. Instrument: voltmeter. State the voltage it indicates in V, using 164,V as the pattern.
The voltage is 150,V
